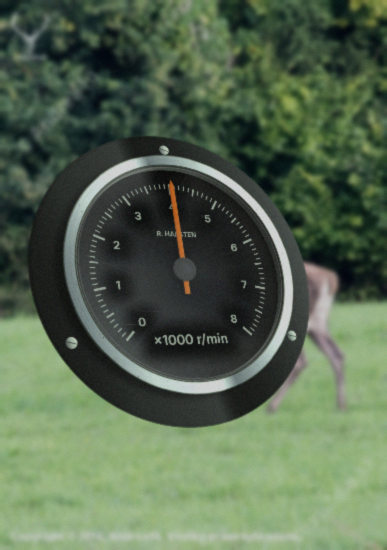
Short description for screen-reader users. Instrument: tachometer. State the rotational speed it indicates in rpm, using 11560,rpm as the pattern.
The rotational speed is 4000,rpm
